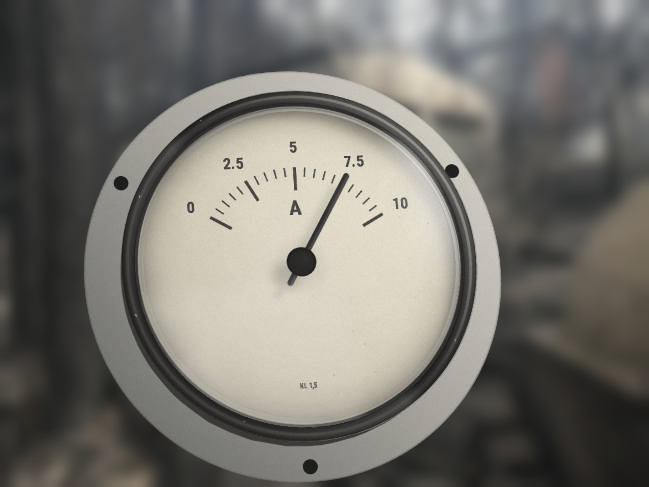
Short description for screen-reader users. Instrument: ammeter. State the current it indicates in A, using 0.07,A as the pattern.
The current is 7.5,A
